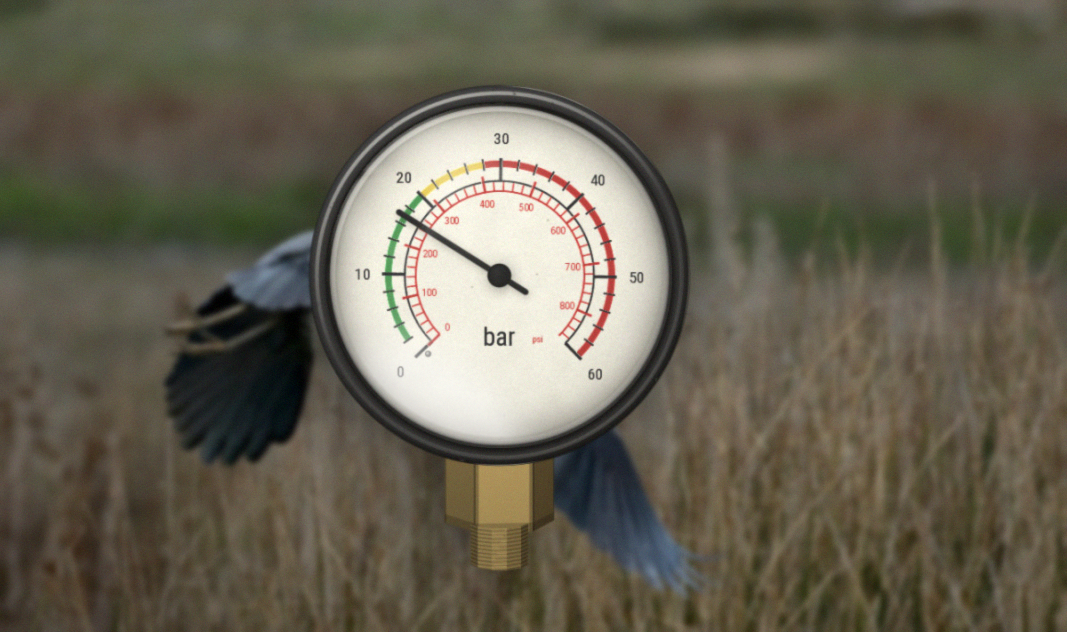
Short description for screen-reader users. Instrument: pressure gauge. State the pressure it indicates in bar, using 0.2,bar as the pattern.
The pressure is 17,bar
